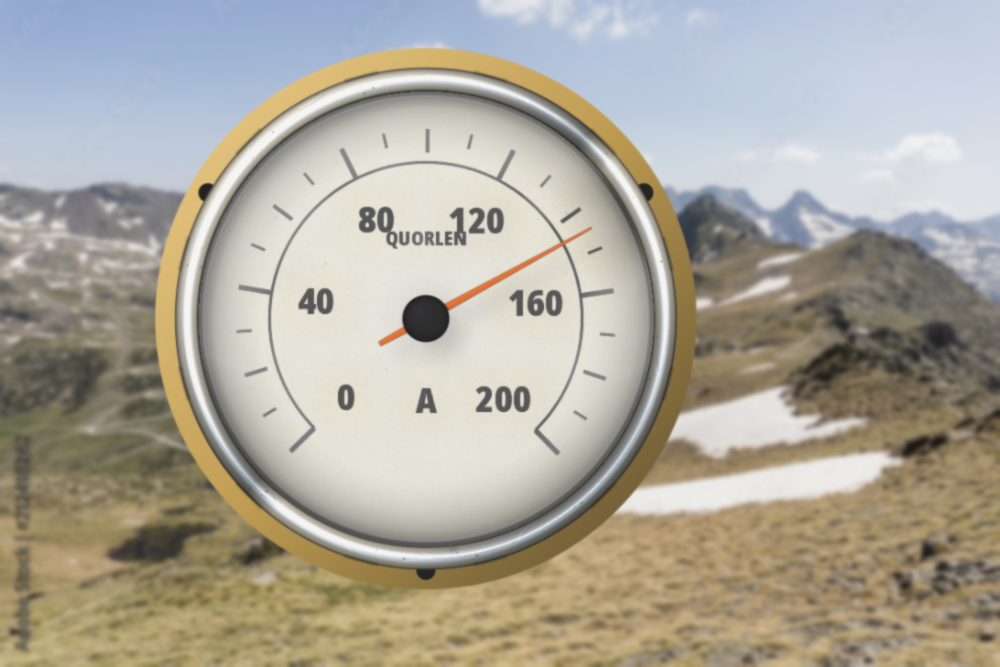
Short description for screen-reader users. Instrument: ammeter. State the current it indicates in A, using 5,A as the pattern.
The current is 145,A
